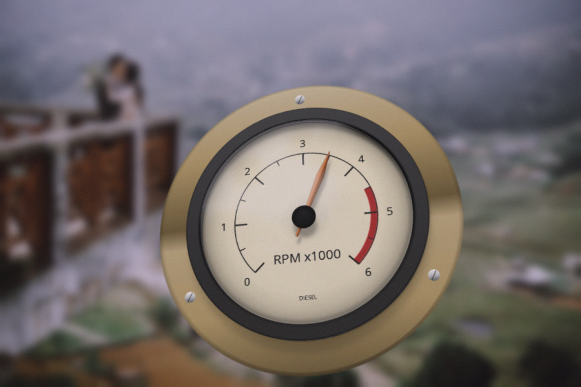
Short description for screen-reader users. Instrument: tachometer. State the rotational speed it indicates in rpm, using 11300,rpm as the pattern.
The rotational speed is 3500,rpm
